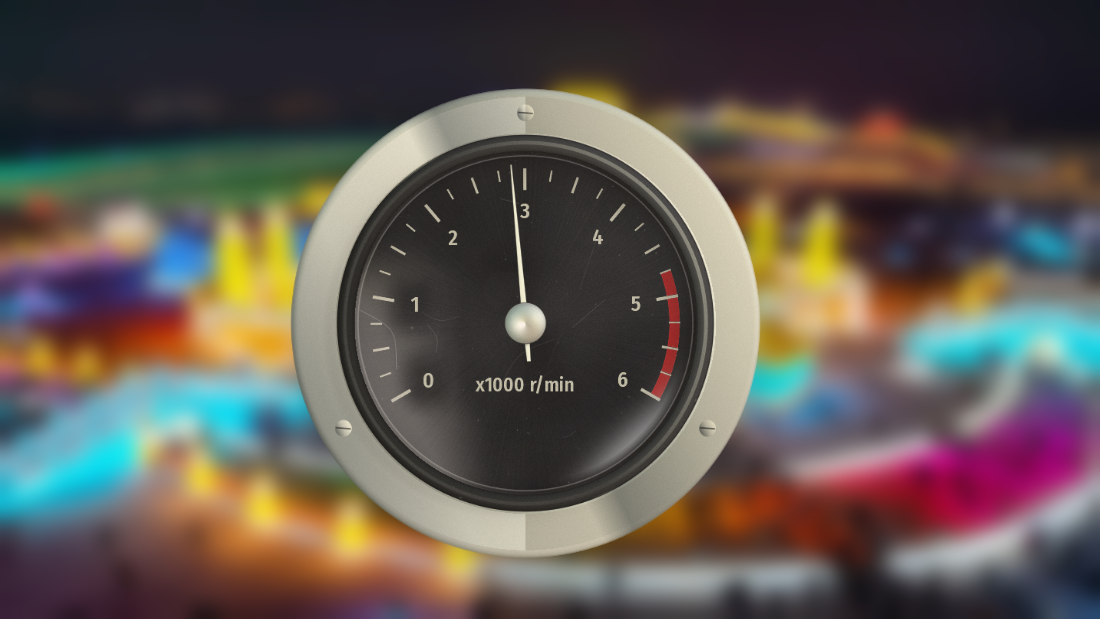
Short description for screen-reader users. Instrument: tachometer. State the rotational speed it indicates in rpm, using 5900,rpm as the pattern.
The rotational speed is 2875,rpm
